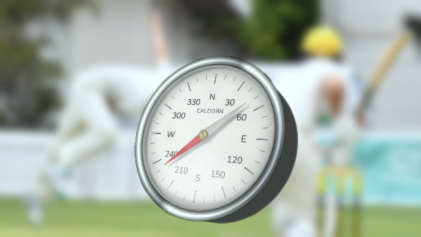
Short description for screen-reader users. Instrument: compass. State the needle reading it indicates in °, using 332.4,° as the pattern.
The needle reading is 230,°
